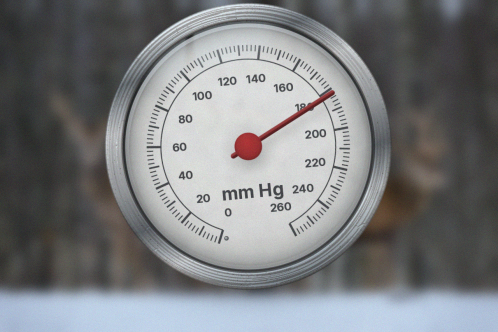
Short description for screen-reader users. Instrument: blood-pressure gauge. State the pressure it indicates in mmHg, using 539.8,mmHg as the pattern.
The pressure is 182,mmHg
